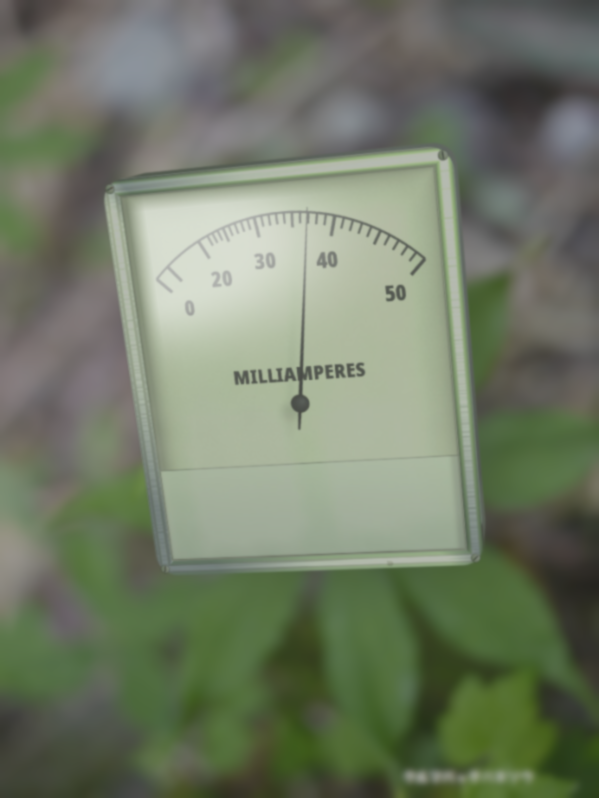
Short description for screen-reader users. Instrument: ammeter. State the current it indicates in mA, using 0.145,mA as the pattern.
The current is 37,mA
